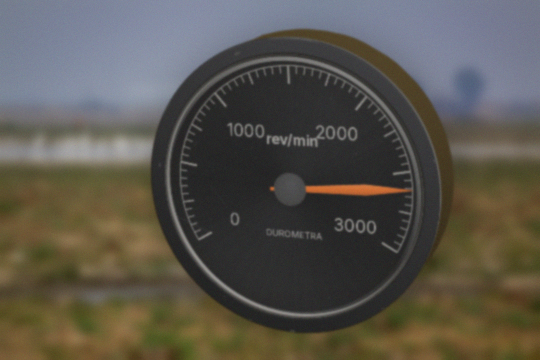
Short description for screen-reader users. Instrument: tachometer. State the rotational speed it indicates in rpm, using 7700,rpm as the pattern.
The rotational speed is 2600,rpm
